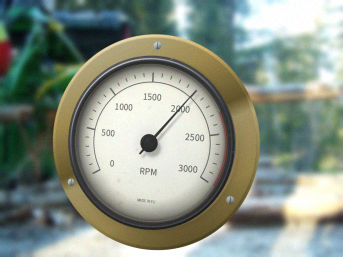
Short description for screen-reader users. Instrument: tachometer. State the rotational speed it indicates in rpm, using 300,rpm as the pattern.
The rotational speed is 2000,rpm
